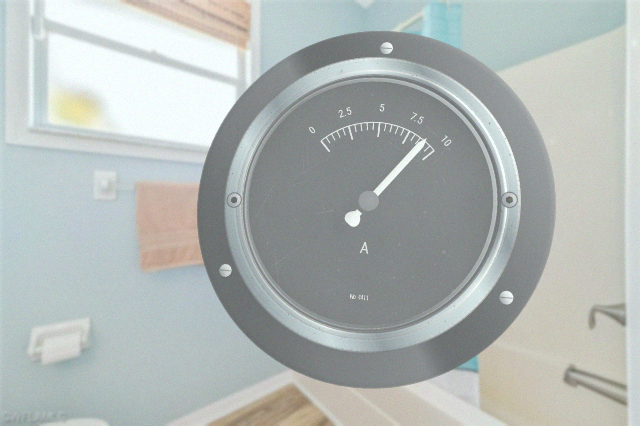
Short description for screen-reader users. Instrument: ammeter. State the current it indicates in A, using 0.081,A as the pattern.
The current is 9,A
